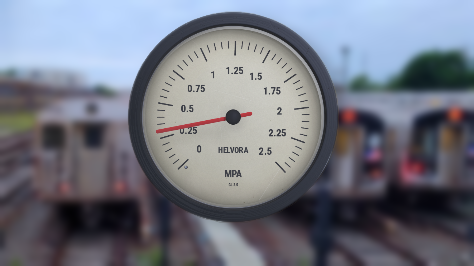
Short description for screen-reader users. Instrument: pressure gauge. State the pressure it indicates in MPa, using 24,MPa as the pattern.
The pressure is 0.3,MPa
